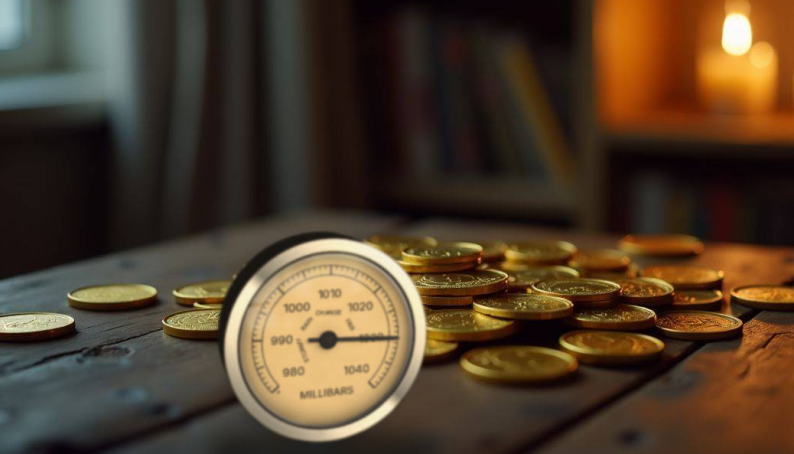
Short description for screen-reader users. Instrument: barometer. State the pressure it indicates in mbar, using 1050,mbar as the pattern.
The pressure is 1030,mbar
